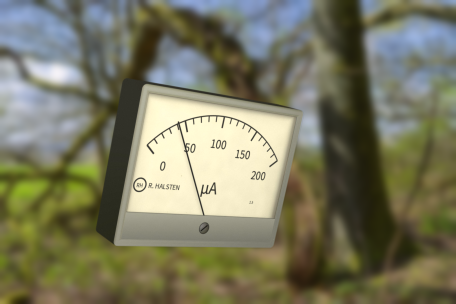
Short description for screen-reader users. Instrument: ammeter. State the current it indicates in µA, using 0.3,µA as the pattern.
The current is 40,µA
